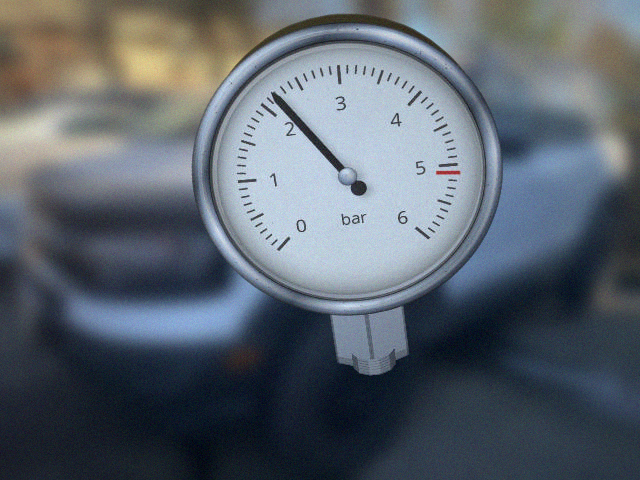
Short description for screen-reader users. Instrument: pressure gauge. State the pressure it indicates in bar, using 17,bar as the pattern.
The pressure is 2.2,bar
